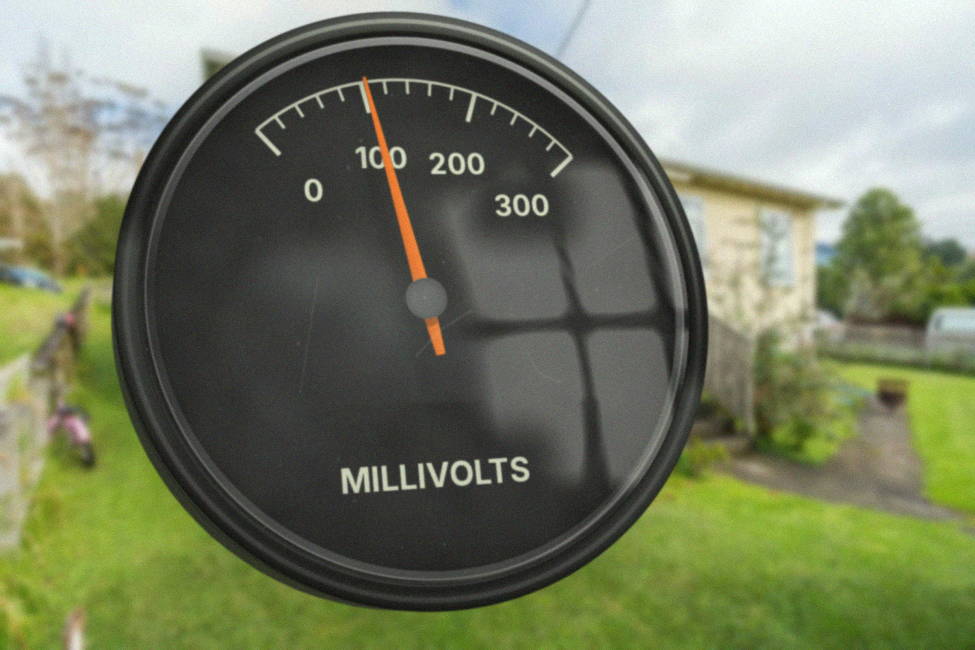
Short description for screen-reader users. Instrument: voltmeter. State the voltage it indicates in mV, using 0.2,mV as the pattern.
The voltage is 100,mV
